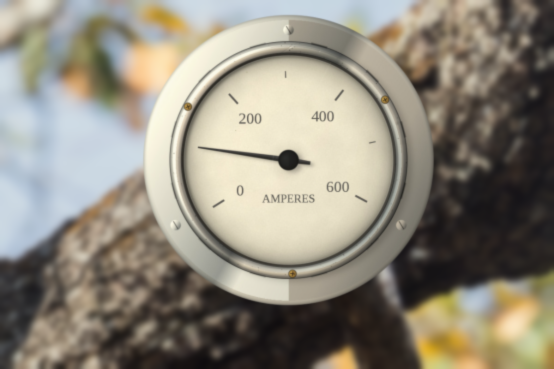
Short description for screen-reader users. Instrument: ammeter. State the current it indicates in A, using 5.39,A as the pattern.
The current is 100,A
